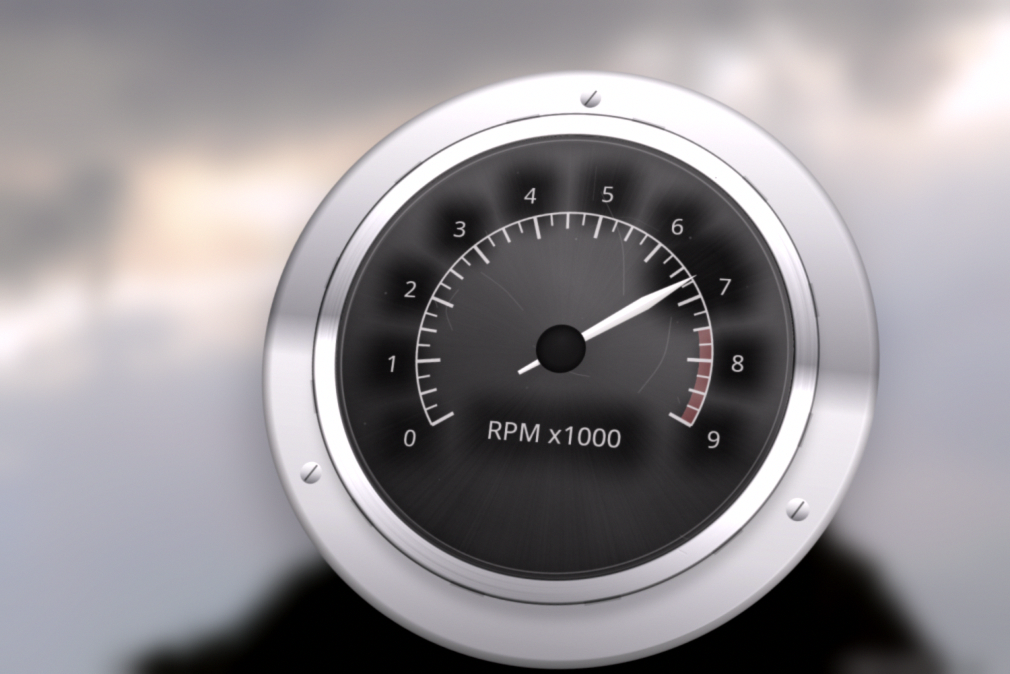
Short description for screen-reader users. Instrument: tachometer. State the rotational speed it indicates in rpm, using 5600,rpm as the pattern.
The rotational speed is 6750,rpm
